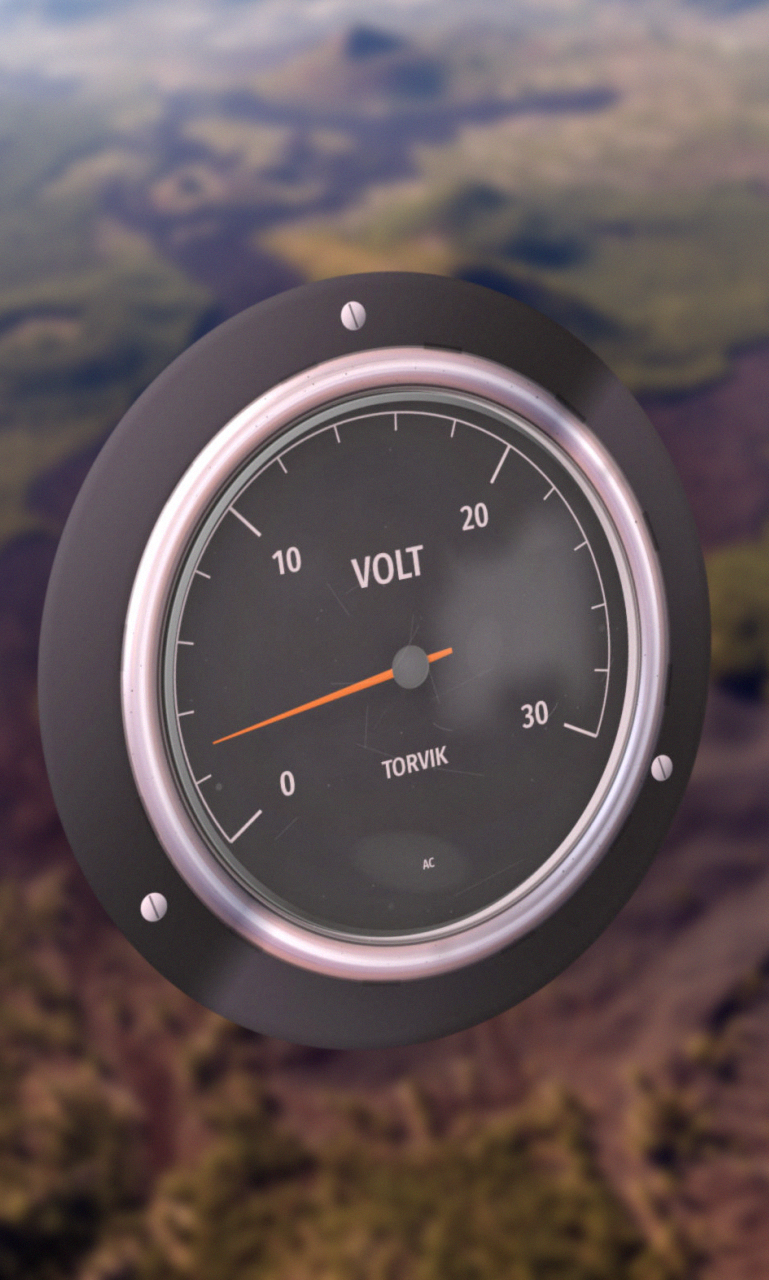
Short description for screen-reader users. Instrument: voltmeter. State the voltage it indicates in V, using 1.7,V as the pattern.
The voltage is 3,V
